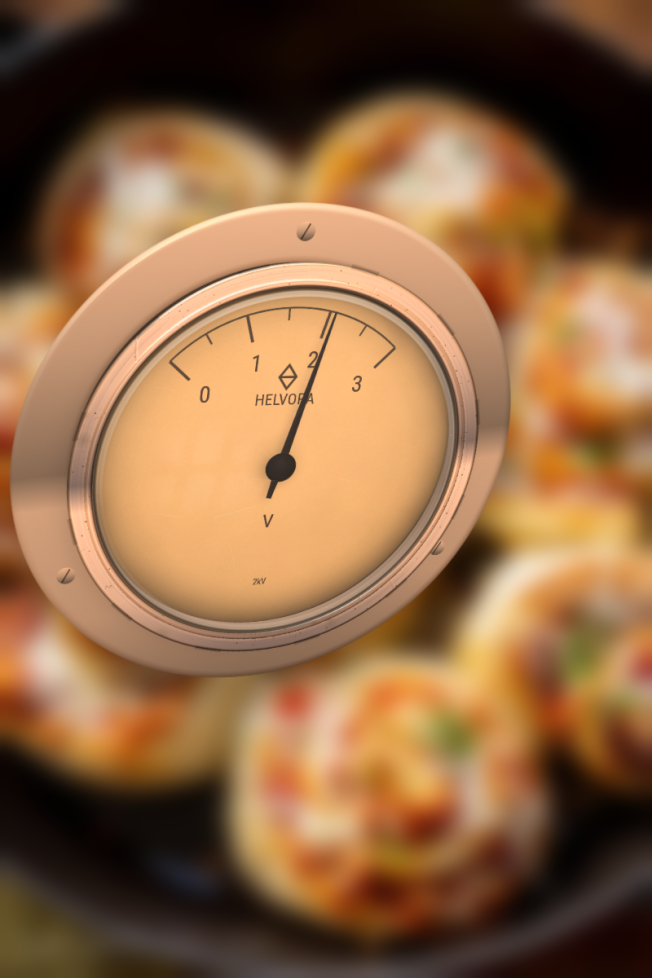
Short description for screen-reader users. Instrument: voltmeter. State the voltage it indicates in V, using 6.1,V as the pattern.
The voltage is 2,V
